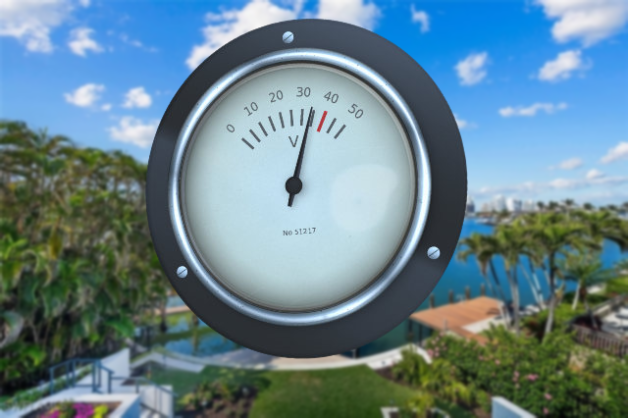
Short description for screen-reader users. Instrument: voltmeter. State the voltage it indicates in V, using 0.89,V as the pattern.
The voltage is 35,V
